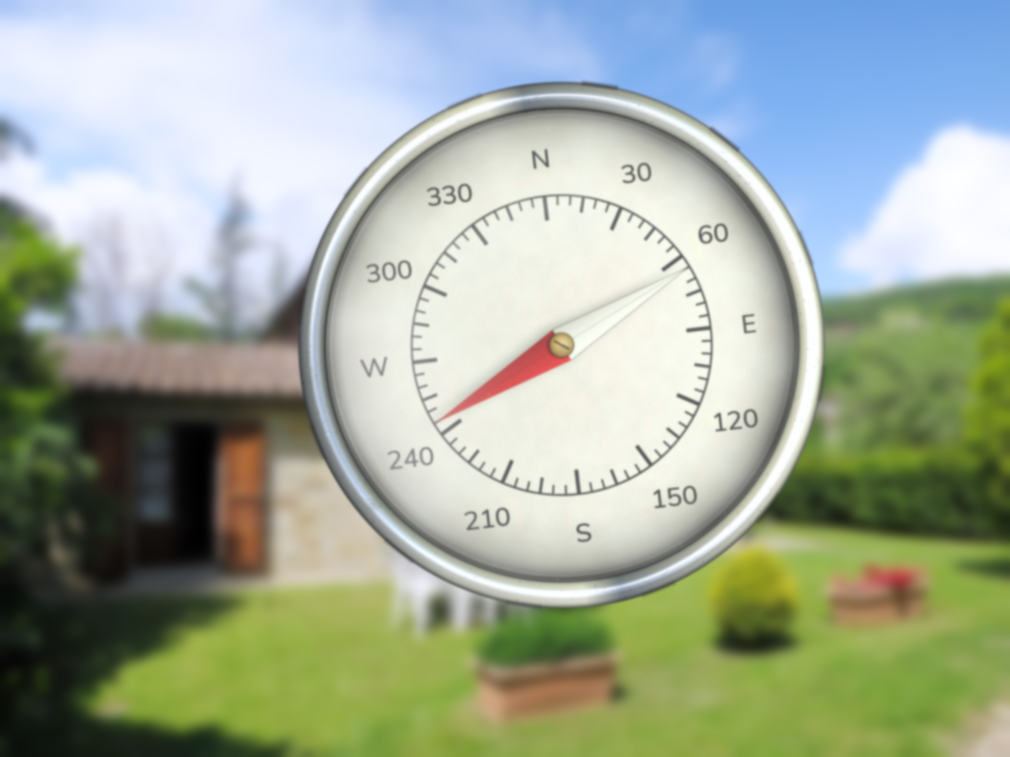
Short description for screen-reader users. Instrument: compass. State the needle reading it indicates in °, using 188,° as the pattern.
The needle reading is 245,°
